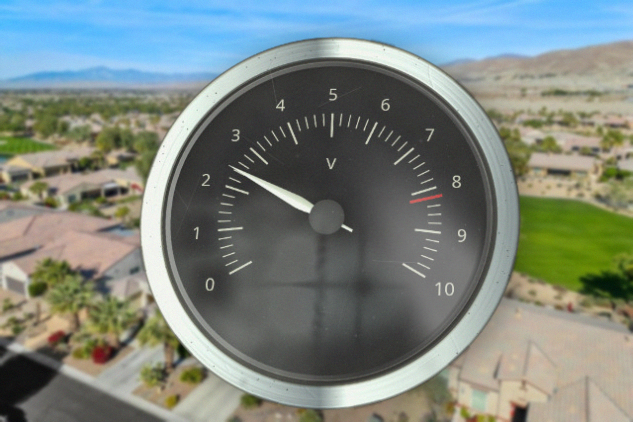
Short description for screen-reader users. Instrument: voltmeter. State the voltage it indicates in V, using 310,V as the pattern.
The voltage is 2.4,V
